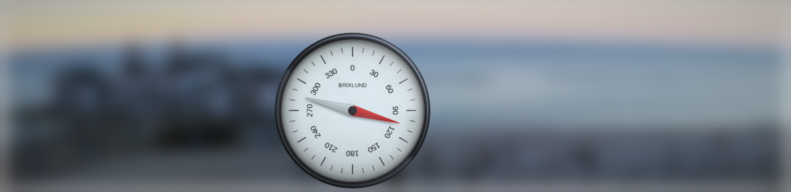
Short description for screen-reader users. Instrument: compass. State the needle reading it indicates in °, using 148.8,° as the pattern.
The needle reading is 105,°
